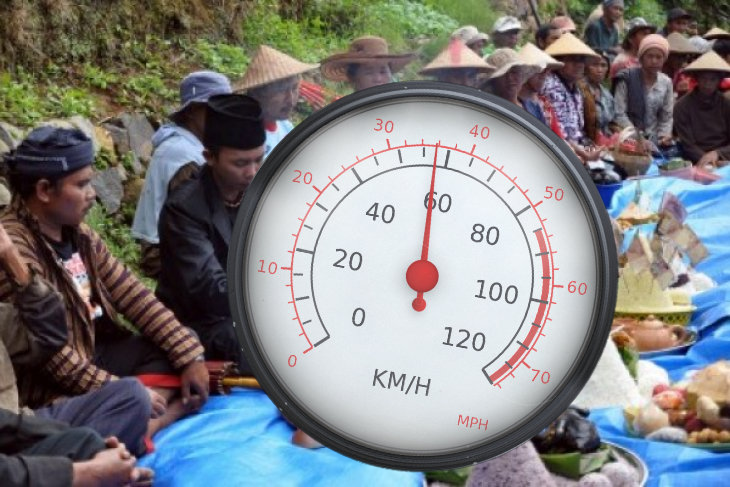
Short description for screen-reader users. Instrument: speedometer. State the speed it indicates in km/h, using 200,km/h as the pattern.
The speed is 57.5,km/h
